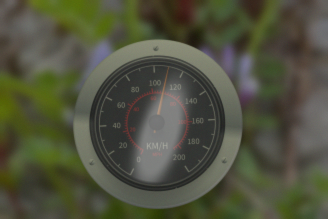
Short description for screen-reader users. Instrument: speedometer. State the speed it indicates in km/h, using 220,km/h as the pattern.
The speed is 110,km/h
